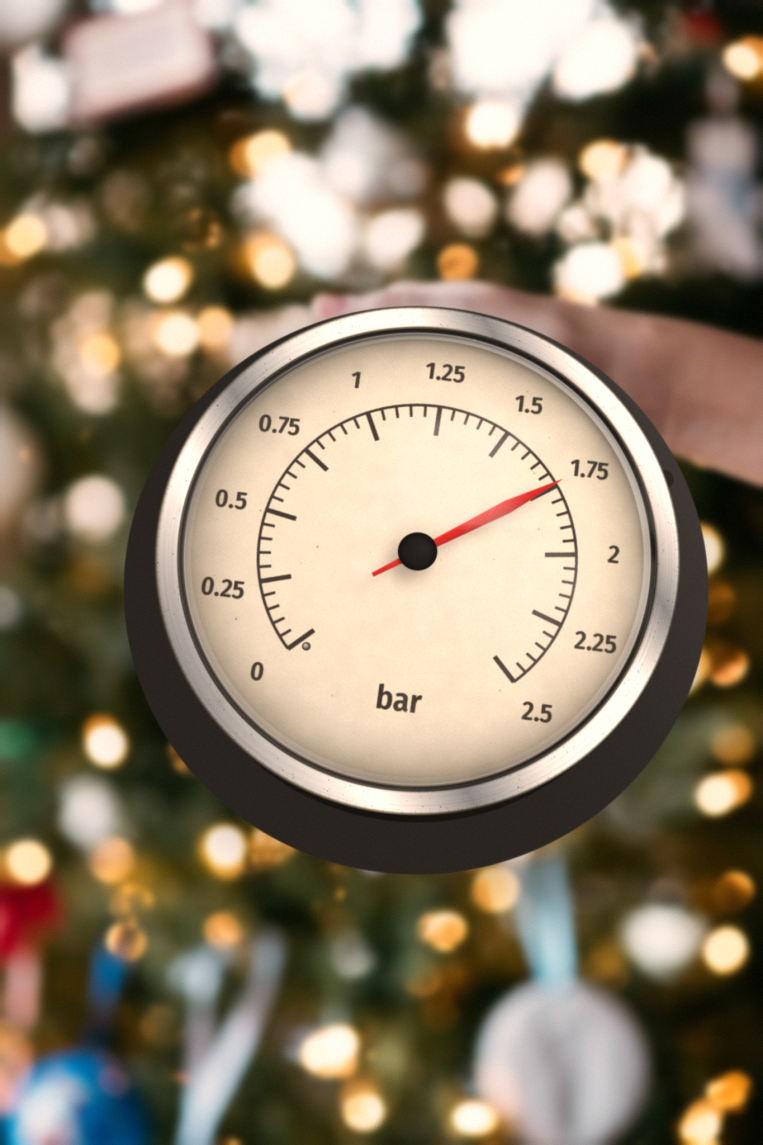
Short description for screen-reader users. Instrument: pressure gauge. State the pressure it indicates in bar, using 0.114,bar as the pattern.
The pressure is 1.75,bar
